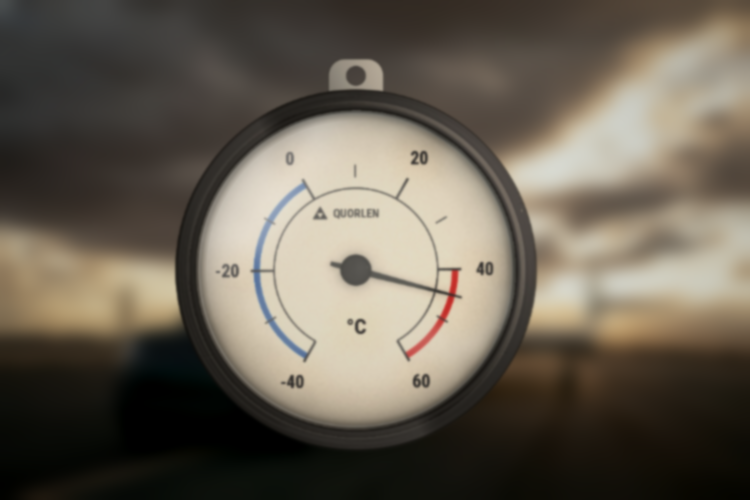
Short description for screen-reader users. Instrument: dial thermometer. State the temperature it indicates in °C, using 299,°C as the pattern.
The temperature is 45,°C
